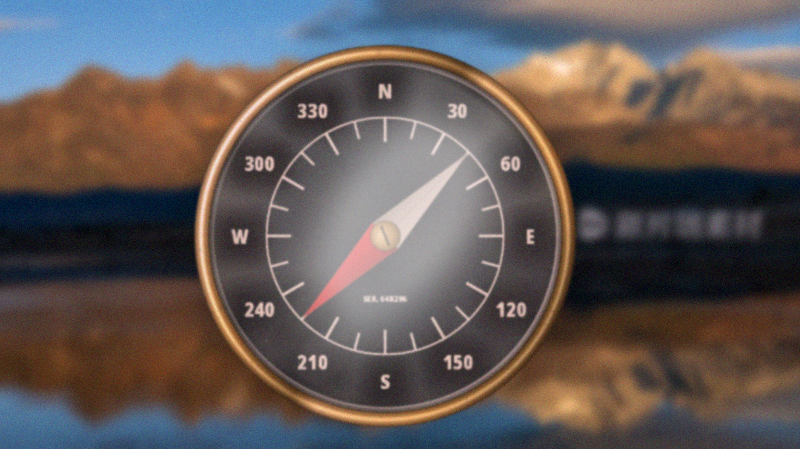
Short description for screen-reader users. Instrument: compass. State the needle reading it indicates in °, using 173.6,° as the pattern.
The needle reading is 225,°
